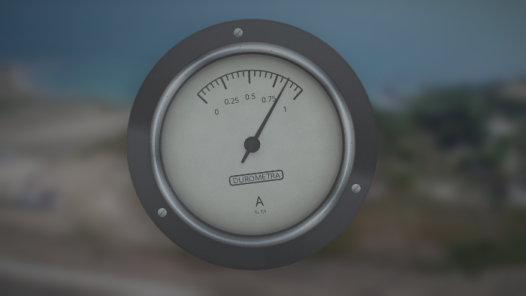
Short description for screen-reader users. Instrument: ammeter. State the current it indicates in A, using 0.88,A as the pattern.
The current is 0.85,A
